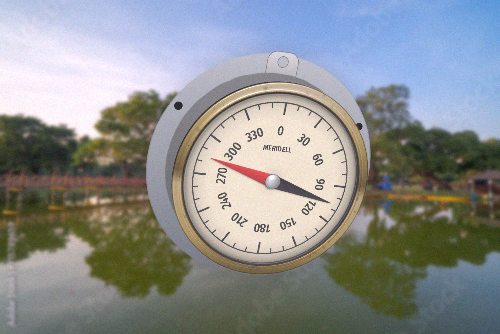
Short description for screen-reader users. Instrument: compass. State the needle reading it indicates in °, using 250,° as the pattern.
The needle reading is 285,°
